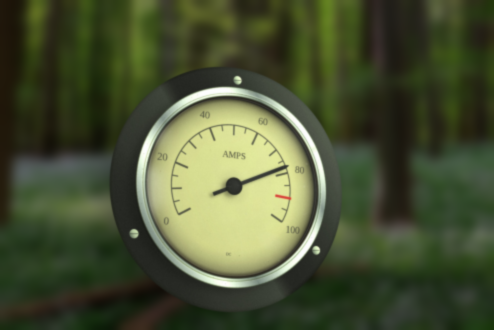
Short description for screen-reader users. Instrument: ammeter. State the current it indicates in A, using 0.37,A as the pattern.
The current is 77.5,A
